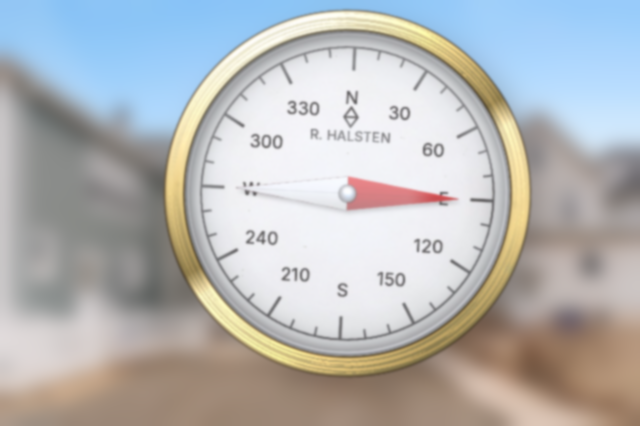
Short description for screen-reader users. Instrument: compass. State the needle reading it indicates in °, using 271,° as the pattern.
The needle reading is 90,°
